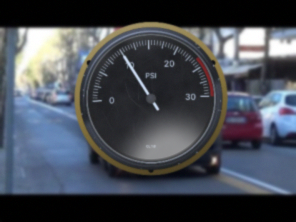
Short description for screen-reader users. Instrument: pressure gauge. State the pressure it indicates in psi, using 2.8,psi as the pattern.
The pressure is 10,psi
